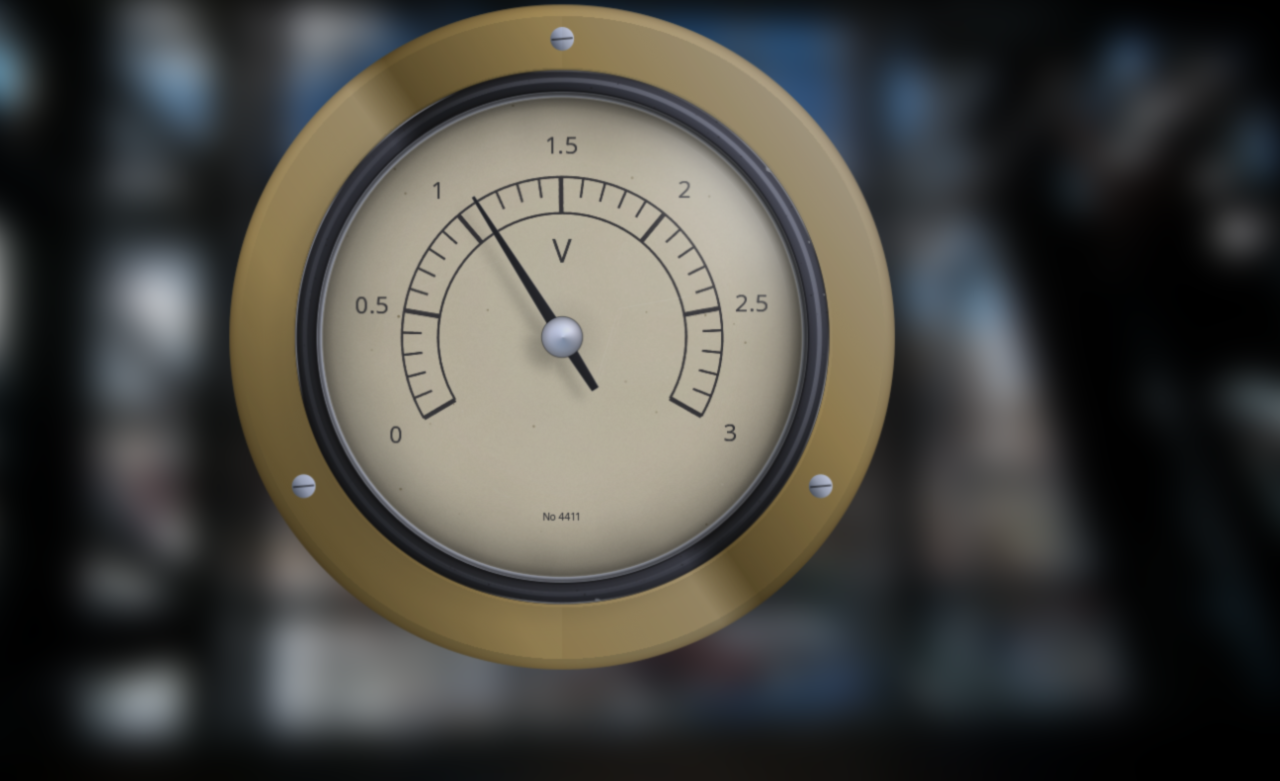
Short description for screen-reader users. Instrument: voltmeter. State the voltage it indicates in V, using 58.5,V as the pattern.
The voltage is 1.1,V
